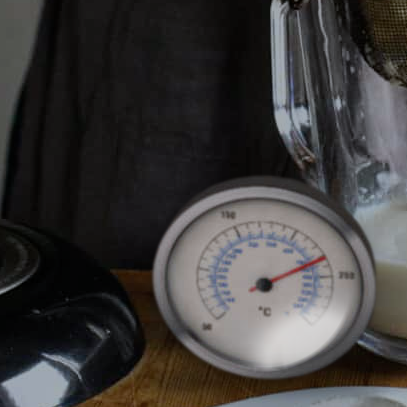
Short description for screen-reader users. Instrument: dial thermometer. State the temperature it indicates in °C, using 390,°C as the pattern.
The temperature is 230,°C
